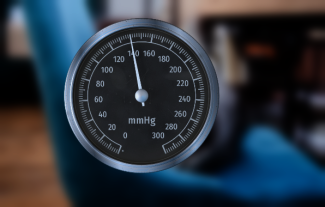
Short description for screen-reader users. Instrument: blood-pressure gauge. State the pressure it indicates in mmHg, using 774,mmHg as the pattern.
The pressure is 140,mmHg
